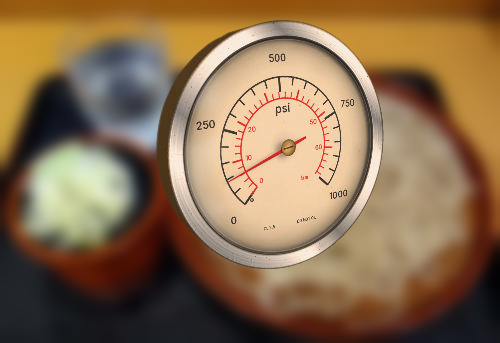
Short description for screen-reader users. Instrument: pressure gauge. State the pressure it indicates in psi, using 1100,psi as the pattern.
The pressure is 100,psi
